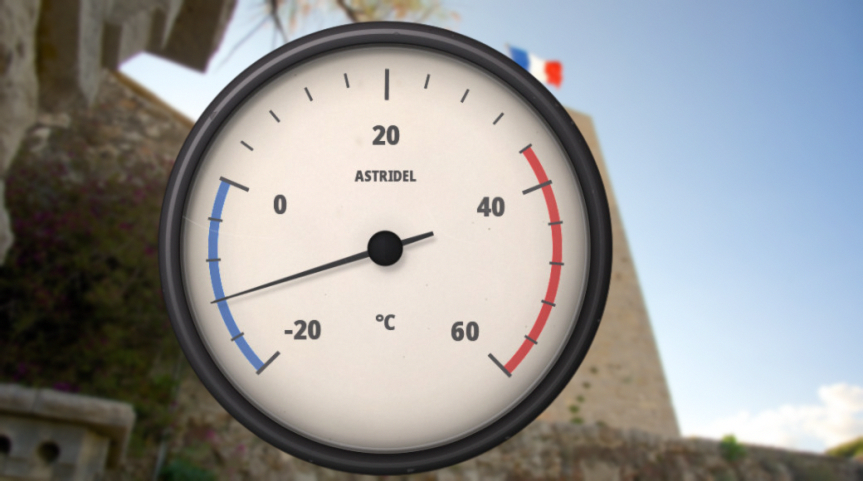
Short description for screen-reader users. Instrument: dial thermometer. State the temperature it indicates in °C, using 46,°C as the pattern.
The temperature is -12,°C
